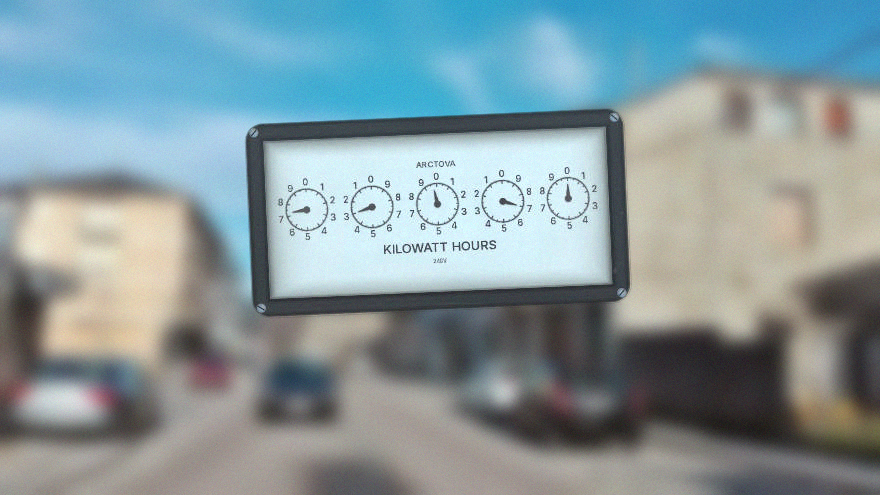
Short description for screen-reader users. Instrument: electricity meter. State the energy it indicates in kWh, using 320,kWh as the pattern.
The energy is 72970,kWh
